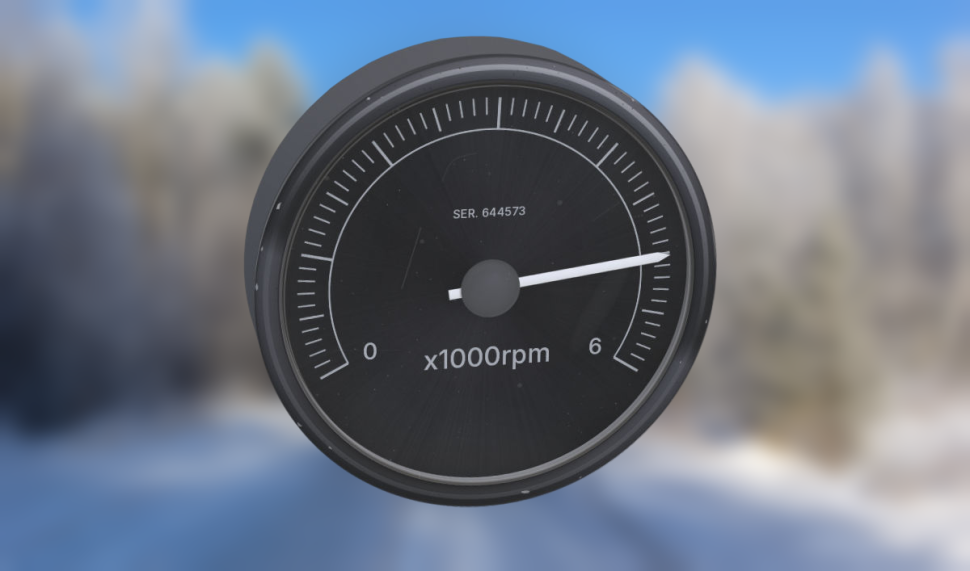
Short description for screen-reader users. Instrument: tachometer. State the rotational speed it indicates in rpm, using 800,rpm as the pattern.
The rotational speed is 5000,rpm
